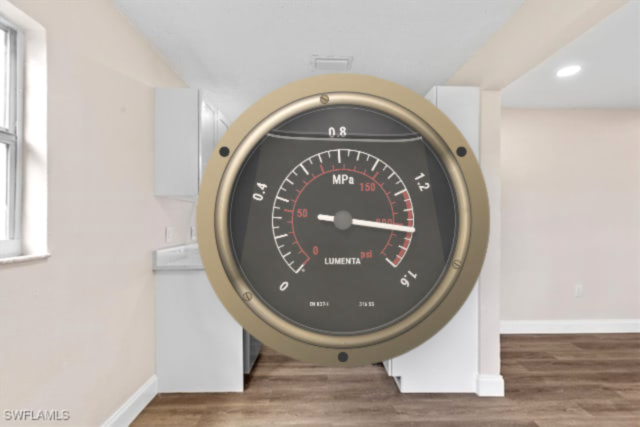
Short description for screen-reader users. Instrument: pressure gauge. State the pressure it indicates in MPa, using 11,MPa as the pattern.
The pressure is 1.4,MPa
